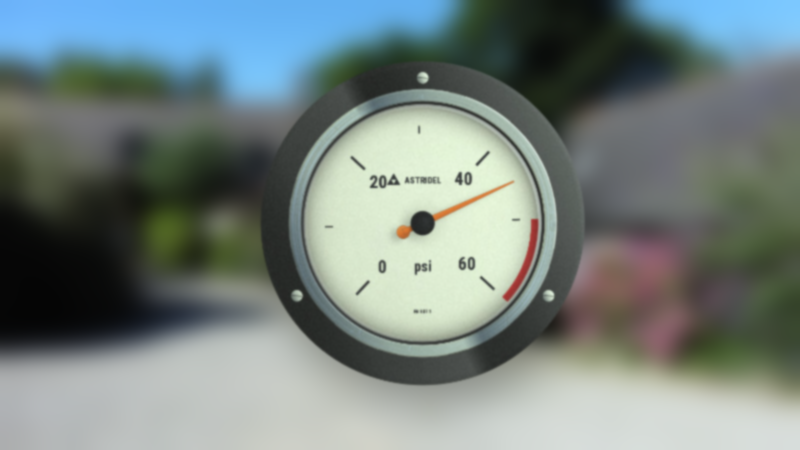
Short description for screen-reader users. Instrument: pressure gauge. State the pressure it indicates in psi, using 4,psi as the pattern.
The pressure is 45,psi
